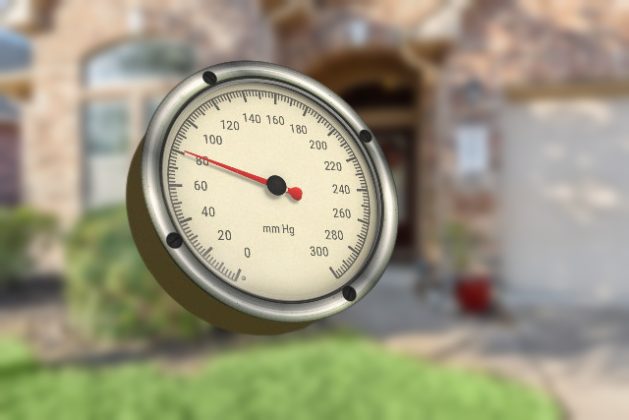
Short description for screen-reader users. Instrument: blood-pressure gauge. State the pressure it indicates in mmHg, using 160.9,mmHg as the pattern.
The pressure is 80,mmHg
